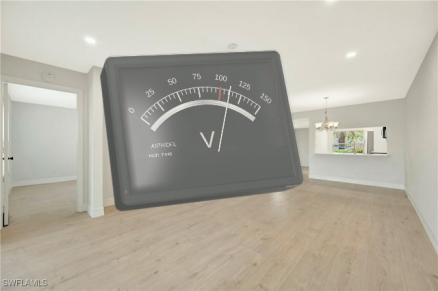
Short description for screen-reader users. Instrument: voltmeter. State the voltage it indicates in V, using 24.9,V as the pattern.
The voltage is 110,V
